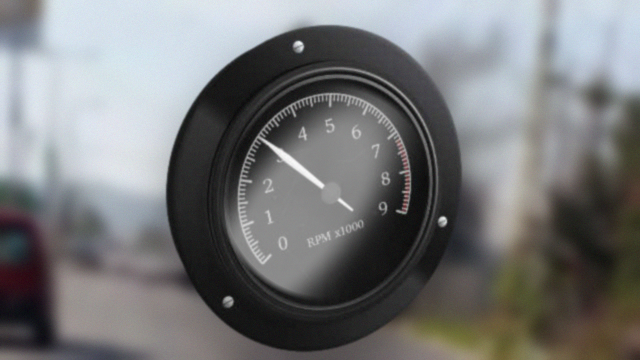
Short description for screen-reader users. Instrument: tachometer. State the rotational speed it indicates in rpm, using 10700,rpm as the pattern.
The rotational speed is 3000,rpm
